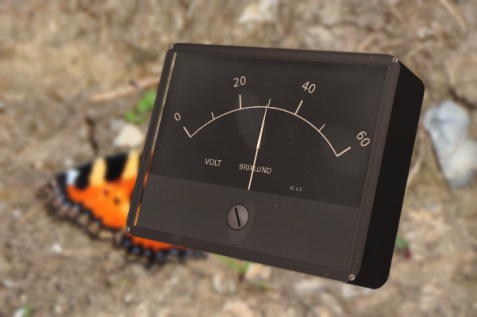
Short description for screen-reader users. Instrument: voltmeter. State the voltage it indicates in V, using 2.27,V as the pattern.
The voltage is 30,V
